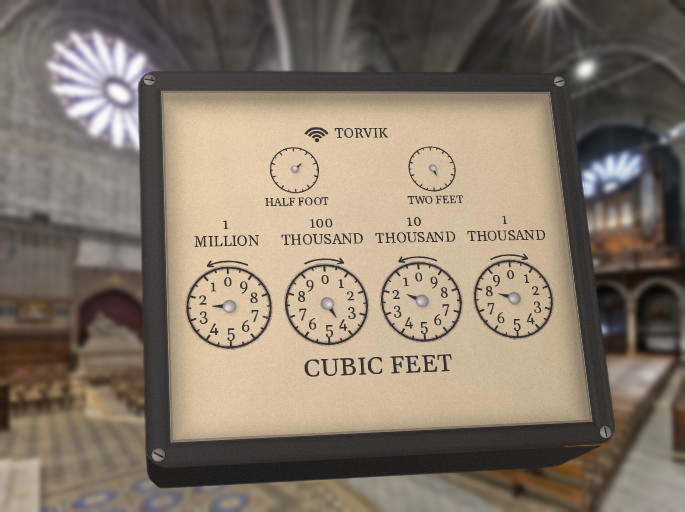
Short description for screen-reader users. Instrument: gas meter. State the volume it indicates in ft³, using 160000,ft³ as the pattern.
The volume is 241800,ft³
